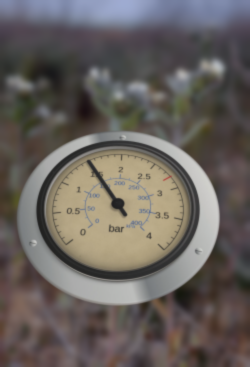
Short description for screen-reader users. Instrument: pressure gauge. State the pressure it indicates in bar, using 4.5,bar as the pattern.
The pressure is 1.5,bar
